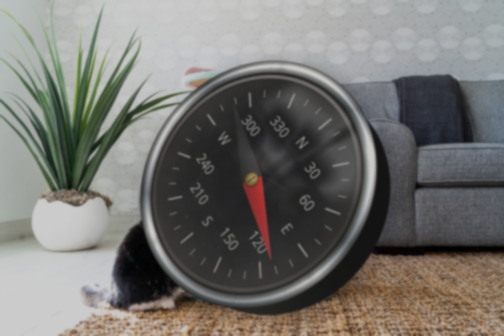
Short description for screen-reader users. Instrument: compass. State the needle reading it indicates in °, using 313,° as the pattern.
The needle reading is 110,°
